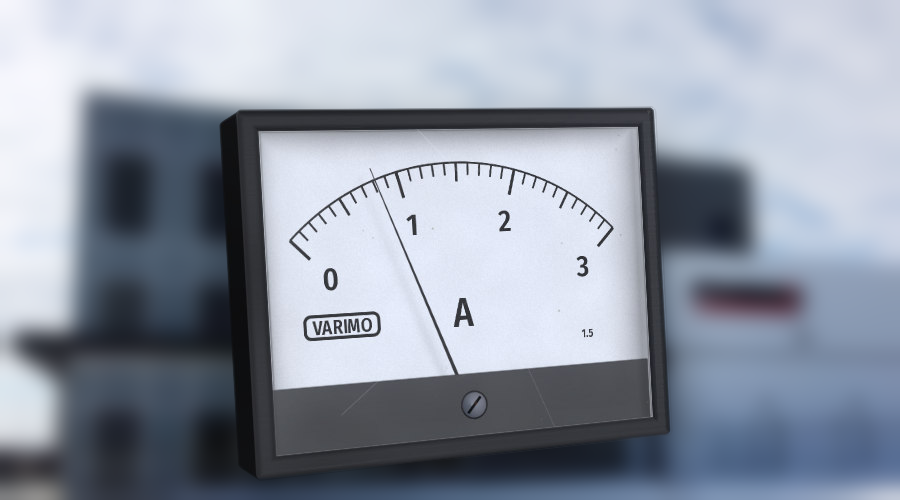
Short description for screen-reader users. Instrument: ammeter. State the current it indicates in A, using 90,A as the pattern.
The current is 0.8,A
